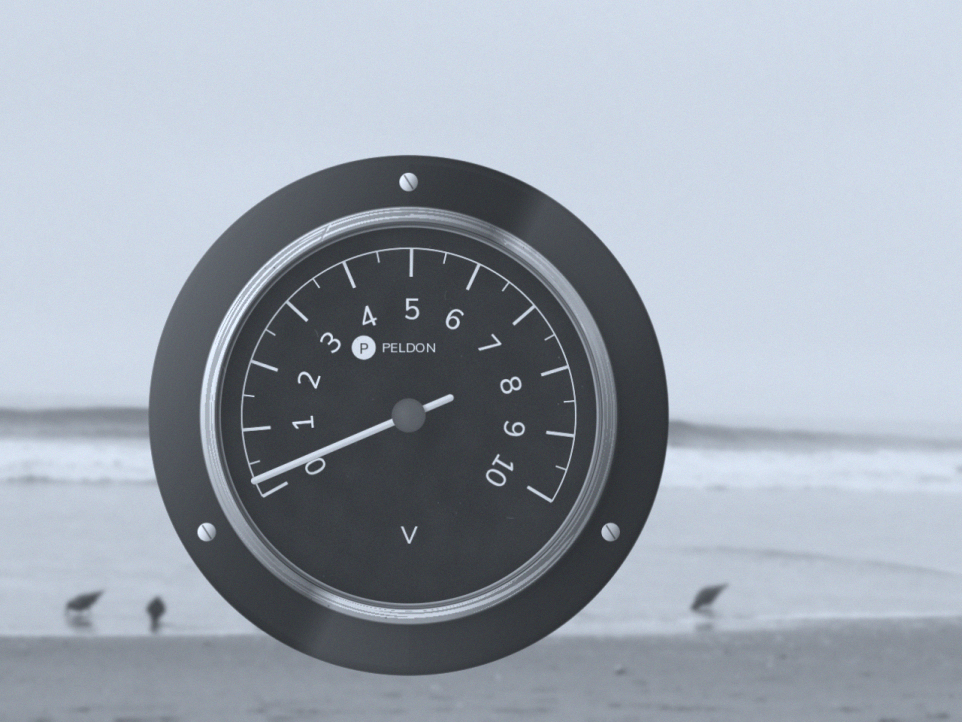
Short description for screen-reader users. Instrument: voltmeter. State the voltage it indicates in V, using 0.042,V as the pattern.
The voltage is 0.25,V
